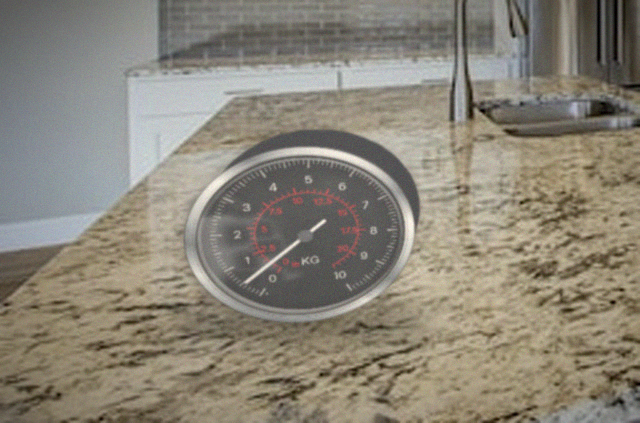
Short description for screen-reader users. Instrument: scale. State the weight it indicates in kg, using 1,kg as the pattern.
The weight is 0.5,kg
